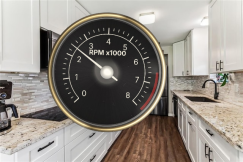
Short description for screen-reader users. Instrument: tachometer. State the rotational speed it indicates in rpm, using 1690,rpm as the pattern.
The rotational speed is 2400,rpm
